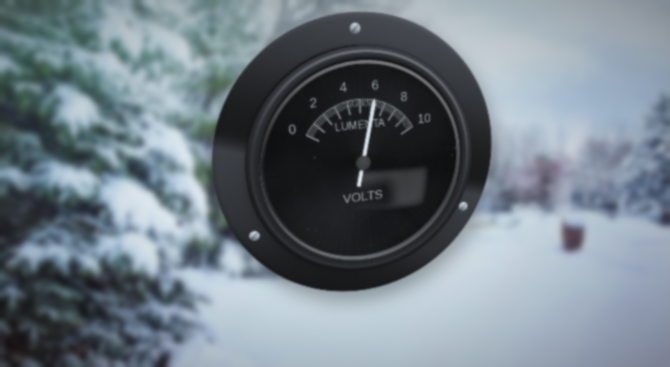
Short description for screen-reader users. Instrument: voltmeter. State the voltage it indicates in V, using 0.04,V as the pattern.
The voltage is 6,V
